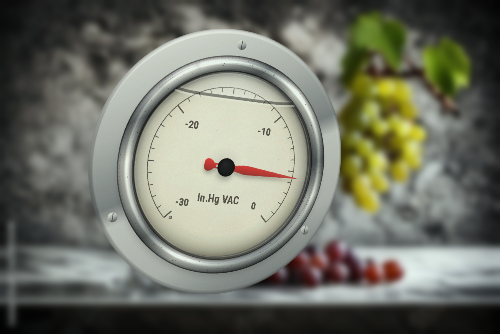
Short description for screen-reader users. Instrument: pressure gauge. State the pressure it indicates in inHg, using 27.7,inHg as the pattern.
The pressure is -4.5,inHg
